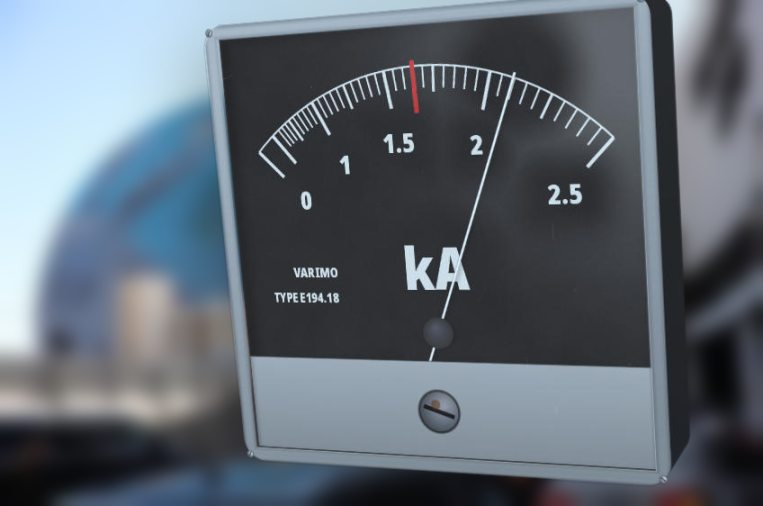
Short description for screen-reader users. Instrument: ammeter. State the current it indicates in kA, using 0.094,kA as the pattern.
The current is 2.1,kA
